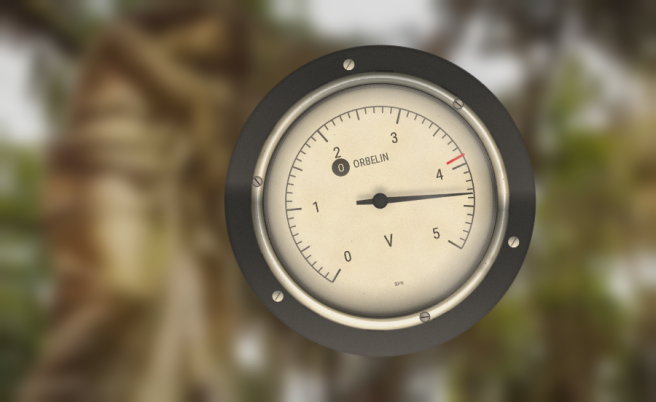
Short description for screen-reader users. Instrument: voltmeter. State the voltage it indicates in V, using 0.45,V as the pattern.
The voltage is 4.35,V
